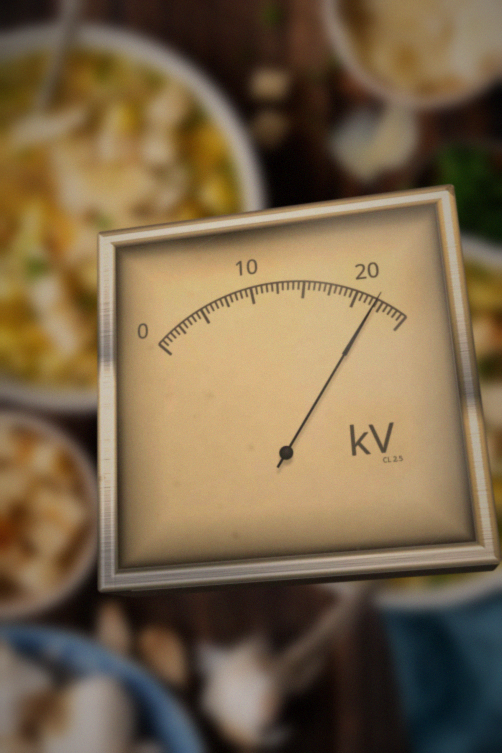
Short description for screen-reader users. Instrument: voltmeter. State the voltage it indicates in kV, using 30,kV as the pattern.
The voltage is 22,kV
